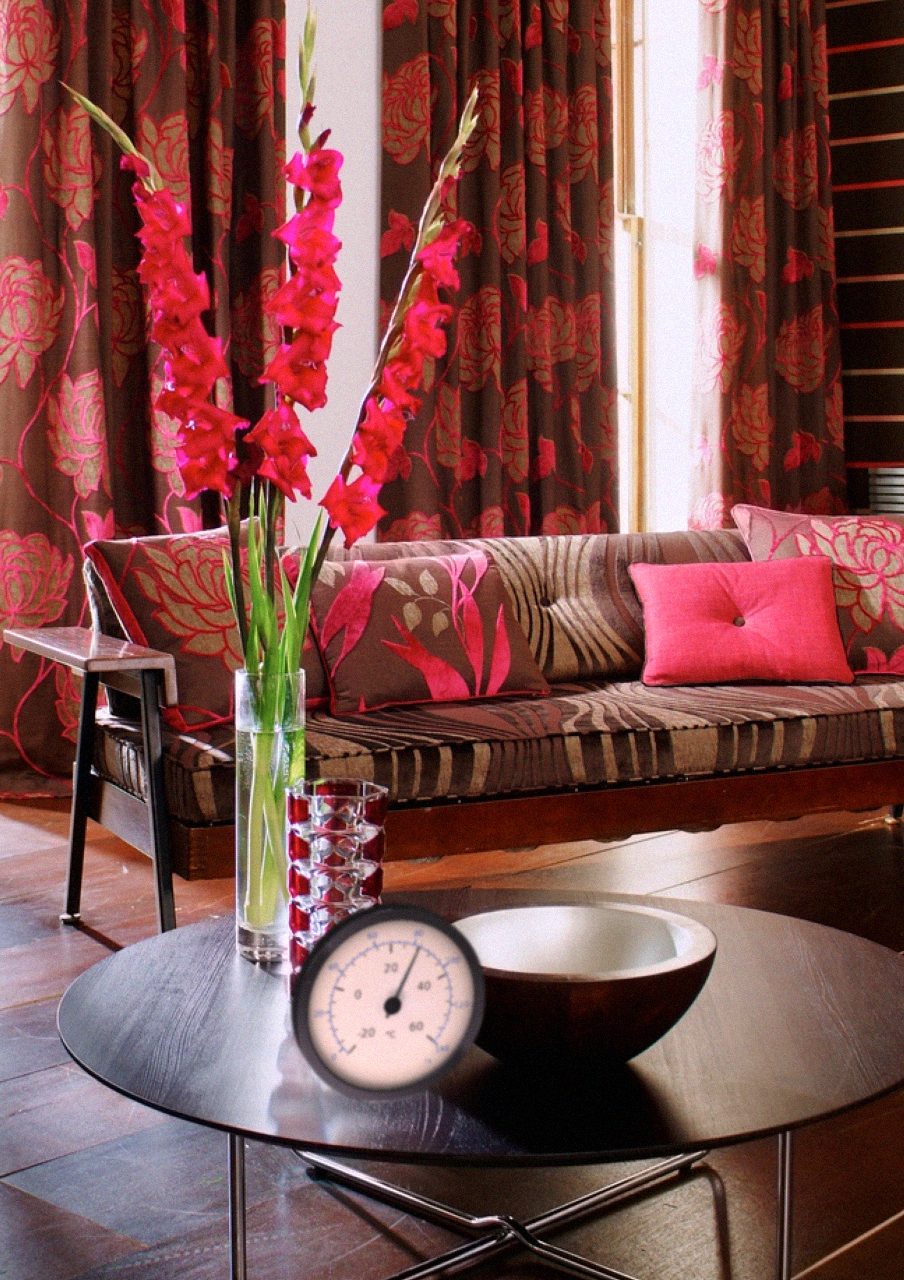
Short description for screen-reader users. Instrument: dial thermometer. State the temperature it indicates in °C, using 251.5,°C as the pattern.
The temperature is 28,°C
